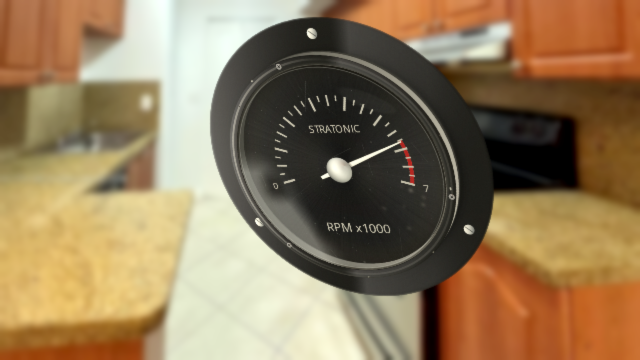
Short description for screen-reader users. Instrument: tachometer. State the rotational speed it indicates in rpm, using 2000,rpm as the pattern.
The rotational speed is 5750,rpm
